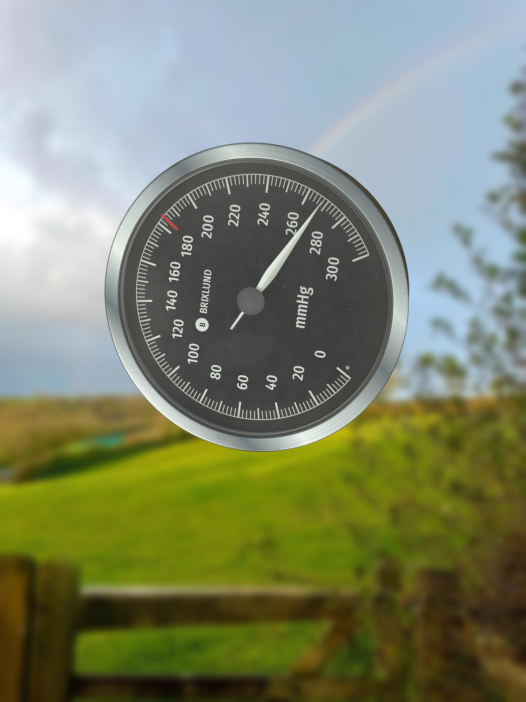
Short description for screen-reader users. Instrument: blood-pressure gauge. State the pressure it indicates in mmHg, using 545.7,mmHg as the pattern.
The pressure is 268,mmHg
